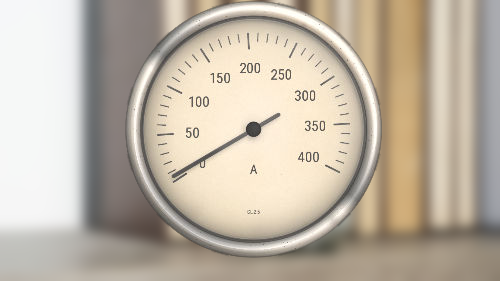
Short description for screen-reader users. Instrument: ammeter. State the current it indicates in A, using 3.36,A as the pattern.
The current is 5,A
